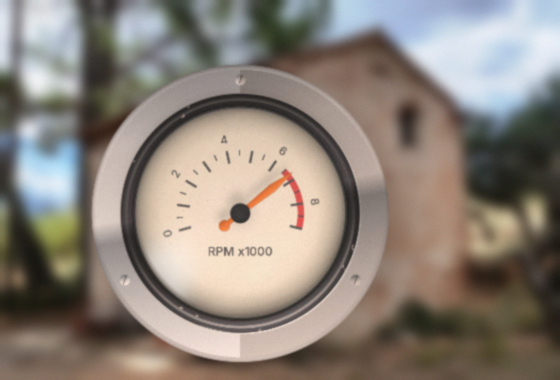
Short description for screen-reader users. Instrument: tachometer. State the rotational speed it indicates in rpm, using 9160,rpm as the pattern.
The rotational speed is 6750,rpm
